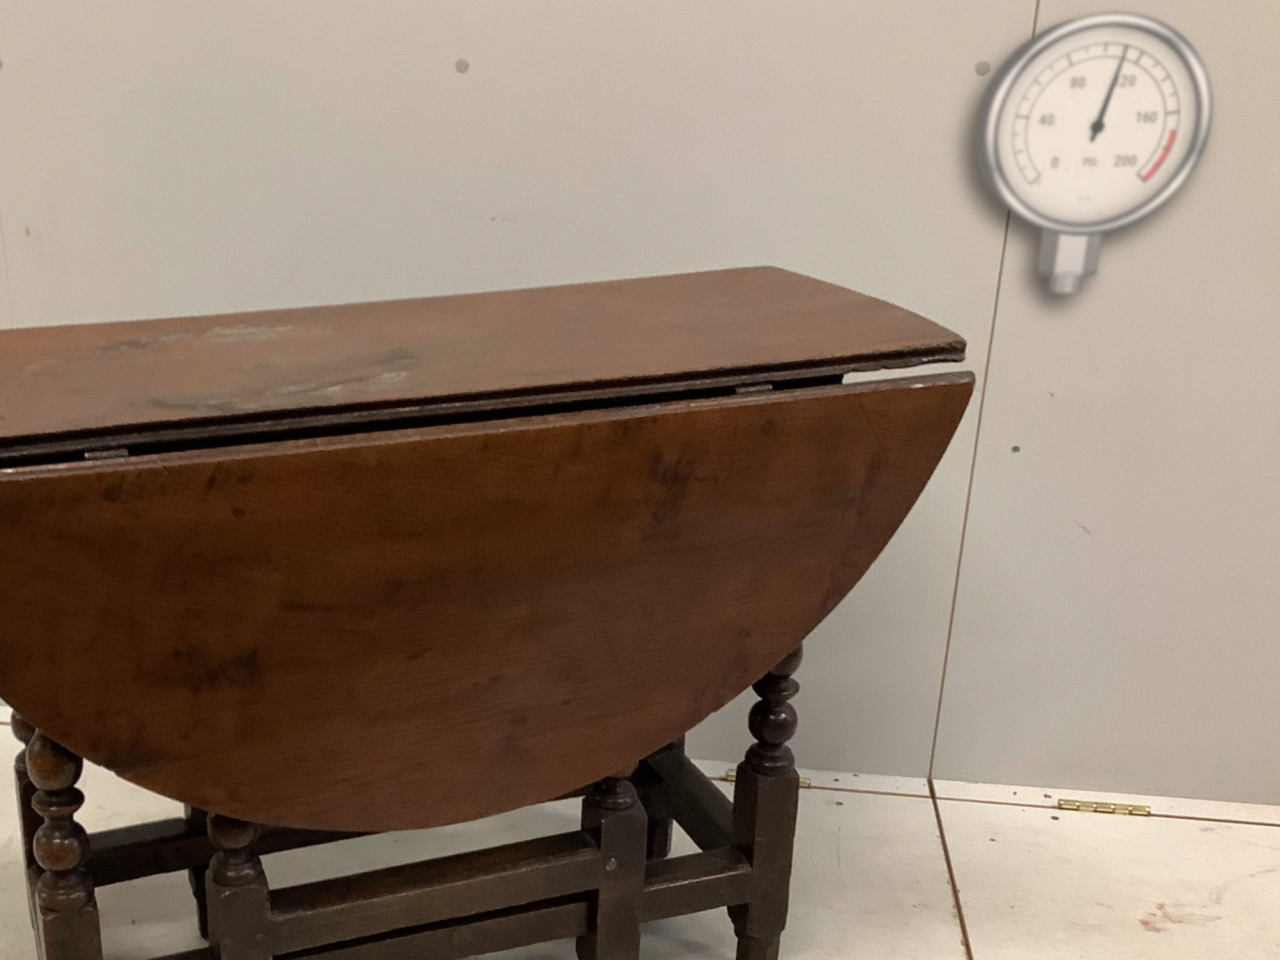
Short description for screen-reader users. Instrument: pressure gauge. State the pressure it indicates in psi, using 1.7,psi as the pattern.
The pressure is 110,psi
